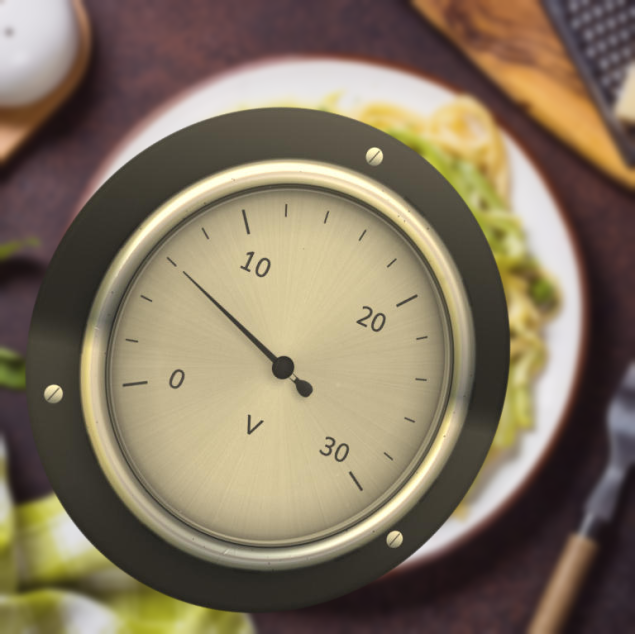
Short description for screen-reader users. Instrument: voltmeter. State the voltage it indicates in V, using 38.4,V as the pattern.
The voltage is 6,V
